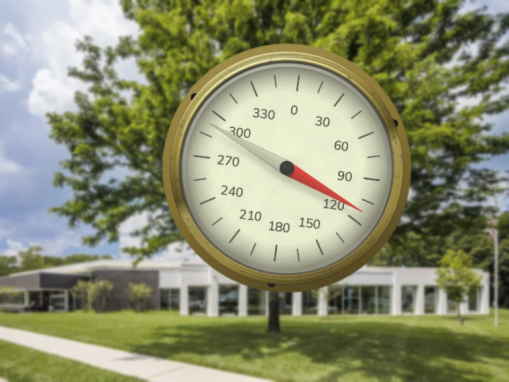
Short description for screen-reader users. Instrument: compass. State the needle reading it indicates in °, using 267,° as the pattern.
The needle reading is 112.5,°
